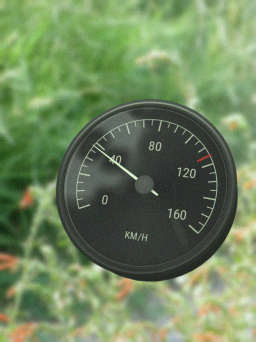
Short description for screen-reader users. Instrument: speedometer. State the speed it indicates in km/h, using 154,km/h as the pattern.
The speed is 37.5,km/h
